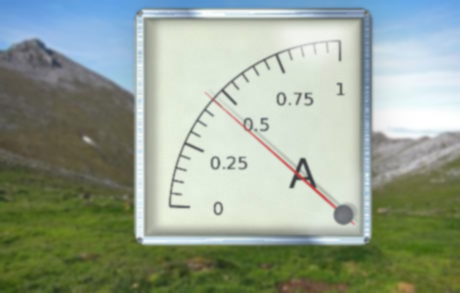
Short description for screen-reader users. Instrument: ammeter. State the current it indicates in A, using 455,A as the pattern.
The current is 0.45,A
